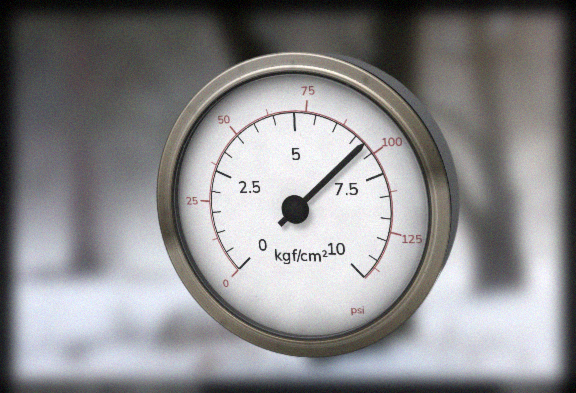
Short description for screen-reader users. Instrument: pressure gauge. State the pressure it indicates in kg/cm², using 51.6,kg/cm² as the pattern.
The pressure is 6.75,kg/cm²
